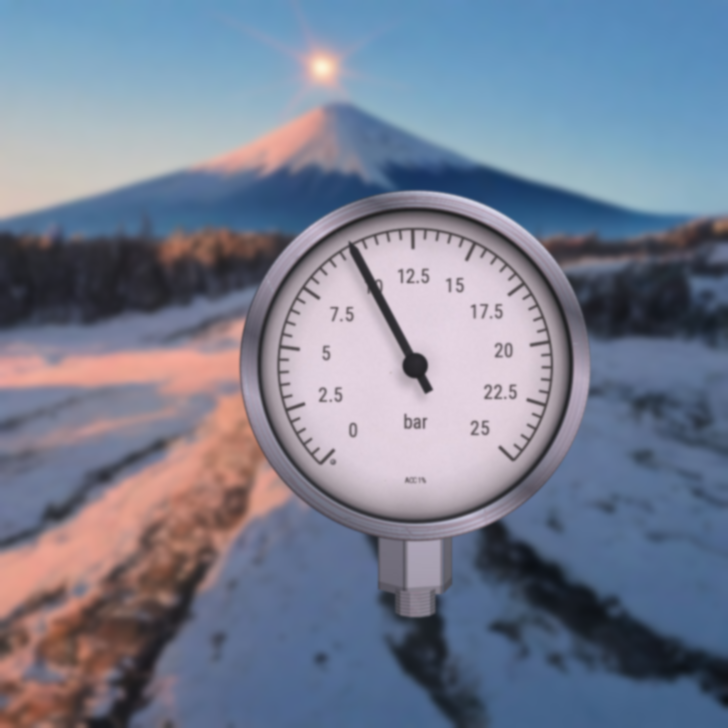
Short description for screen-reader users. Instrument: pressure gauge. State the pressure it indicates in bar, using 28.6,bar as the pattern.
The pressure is 10,bar
